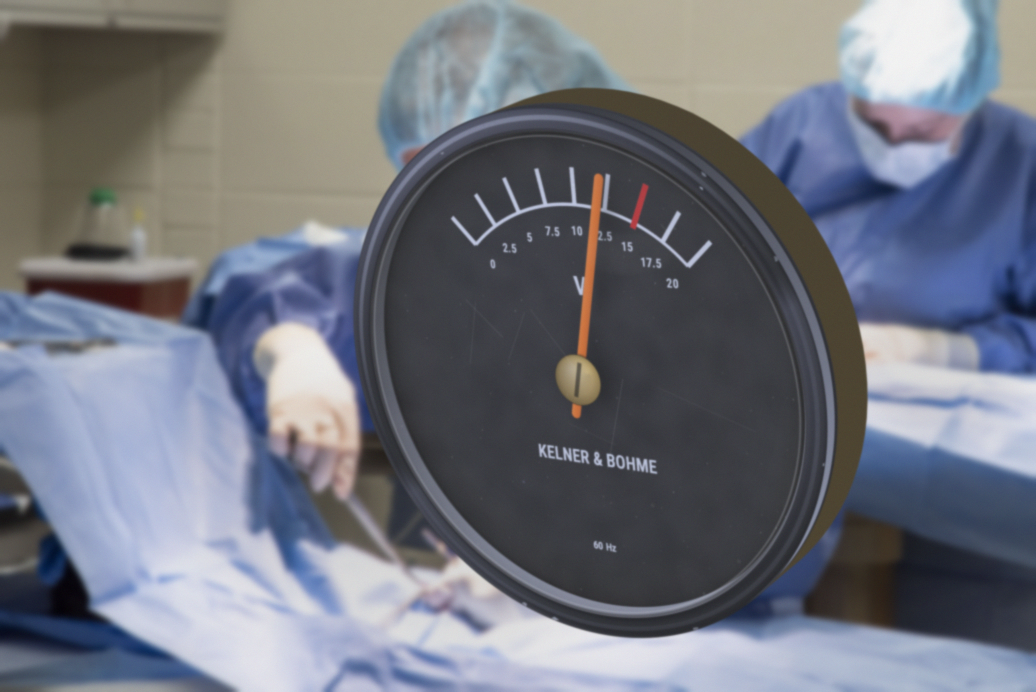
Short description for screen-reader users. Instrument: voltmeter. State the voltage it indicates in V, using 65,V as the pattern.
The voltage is 12.5,V
